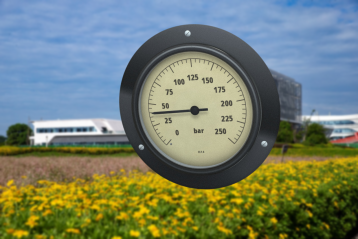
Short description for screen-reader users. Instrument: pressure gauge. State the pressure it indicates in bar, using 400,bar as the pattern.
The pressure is 40,bar
